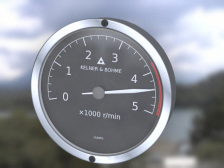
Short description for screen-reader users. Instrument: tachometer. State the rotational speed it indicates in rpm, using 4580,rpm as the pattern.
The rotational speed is 4400,rpm
